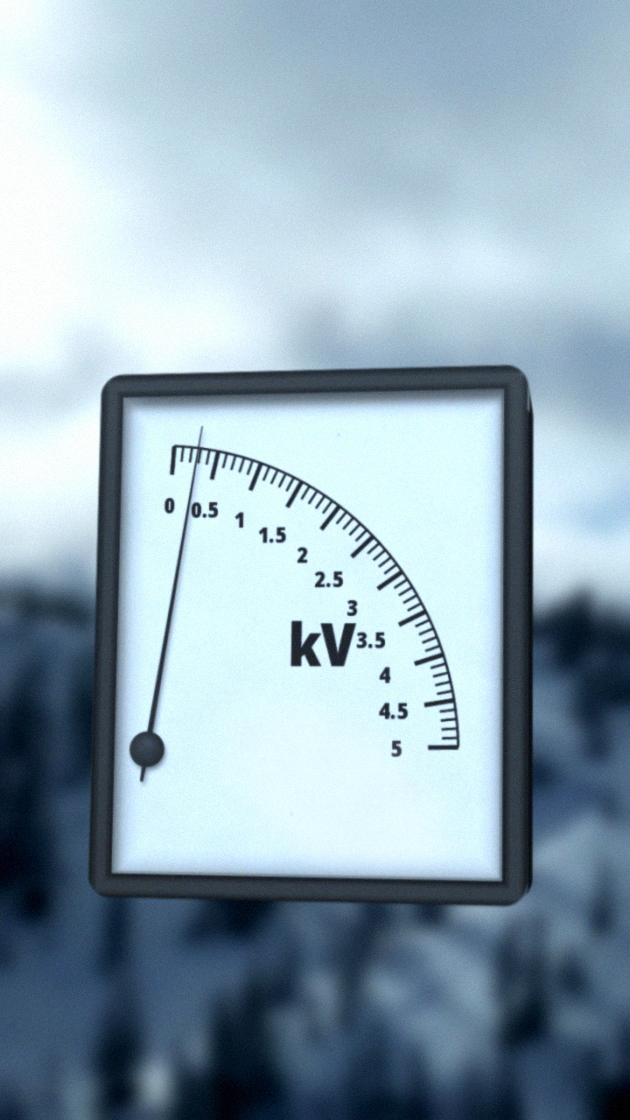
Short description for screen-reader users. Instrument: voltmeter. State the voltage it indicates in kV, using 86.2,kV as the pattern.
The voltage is 0.3,kV
